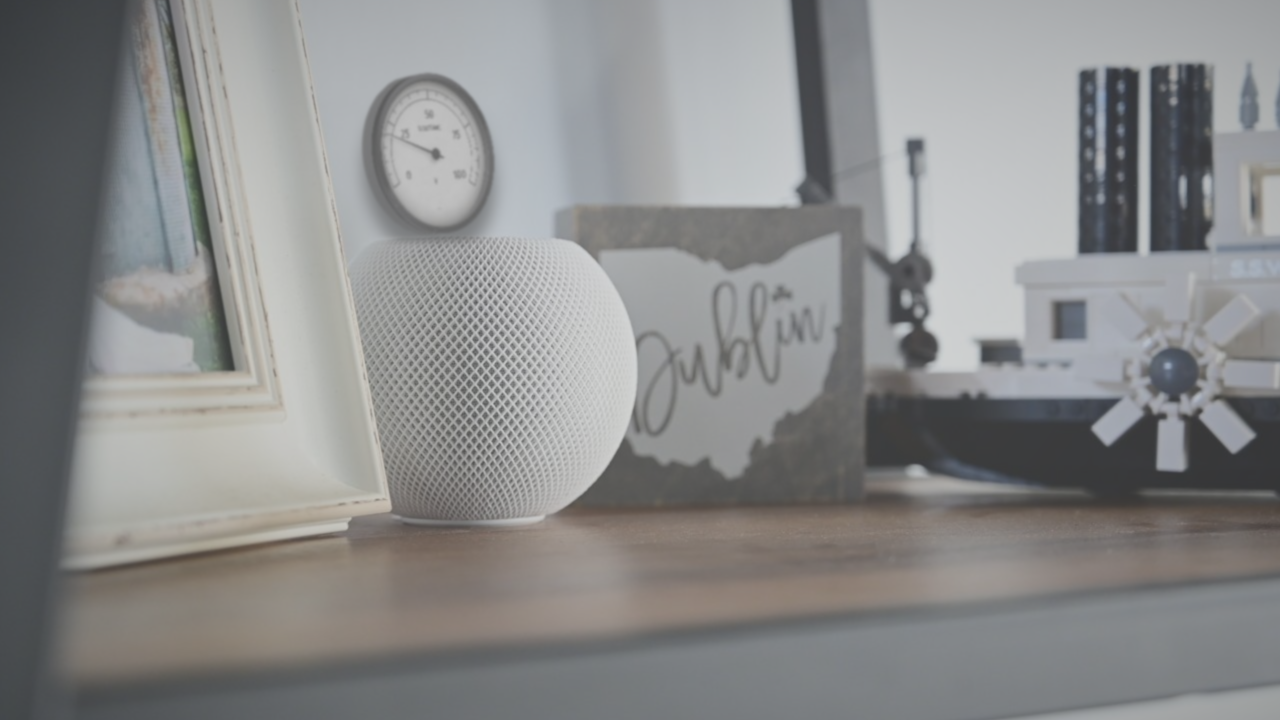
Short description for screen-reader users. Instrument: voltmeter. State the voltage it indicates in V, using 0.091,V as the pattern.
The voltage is 20,V
